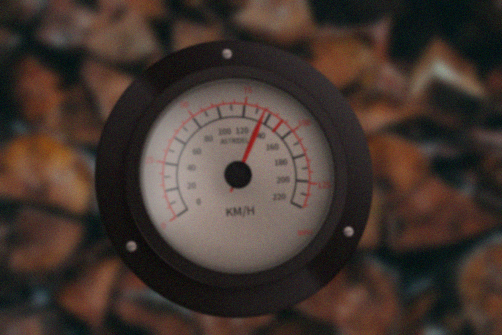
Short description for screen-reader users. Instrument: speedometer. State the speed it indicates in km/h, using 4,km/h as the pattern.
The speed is 135,km/h
